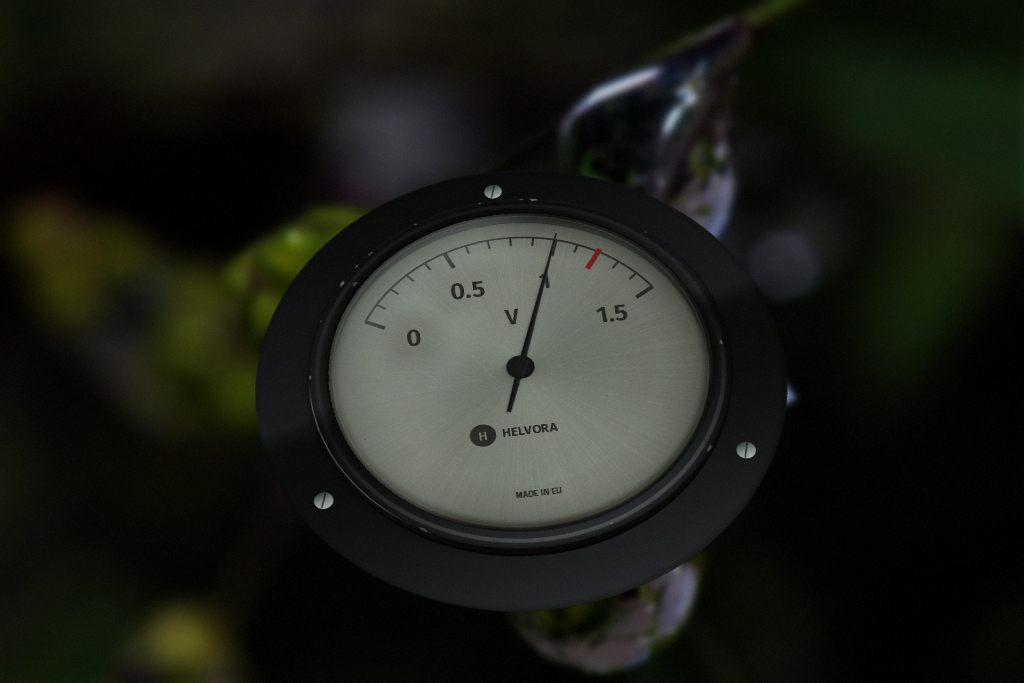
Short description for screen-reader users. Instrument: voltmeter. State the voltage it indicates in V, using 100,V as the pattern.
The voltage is 1,V
